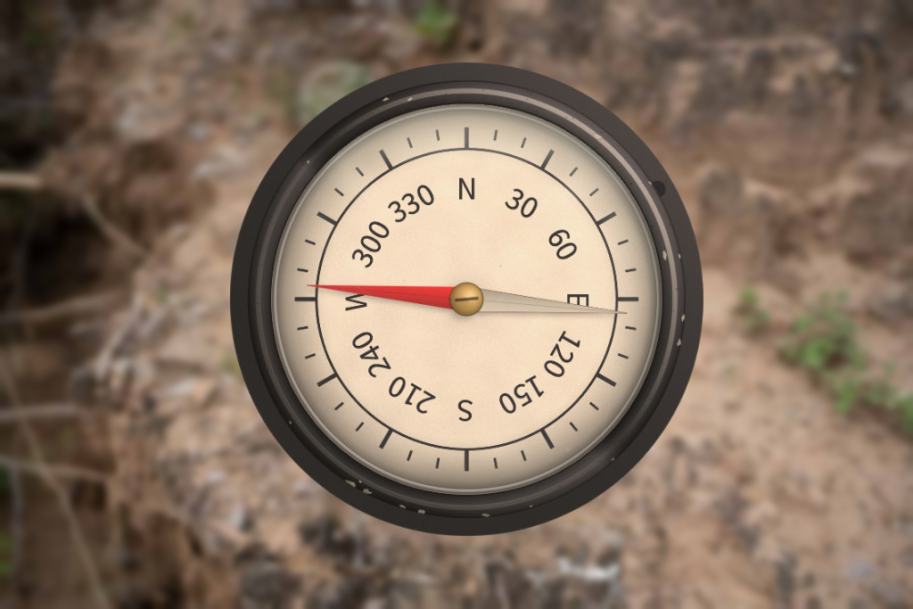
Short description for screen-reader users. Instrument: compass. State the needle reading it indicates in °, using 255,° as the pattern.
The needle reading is 275,°
